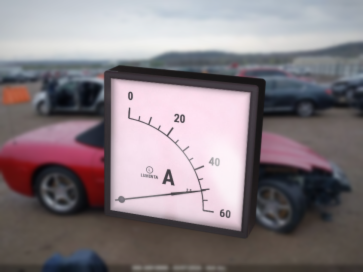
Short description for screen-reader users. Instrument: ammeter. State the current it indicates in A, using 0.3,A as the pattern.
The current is 50,A
